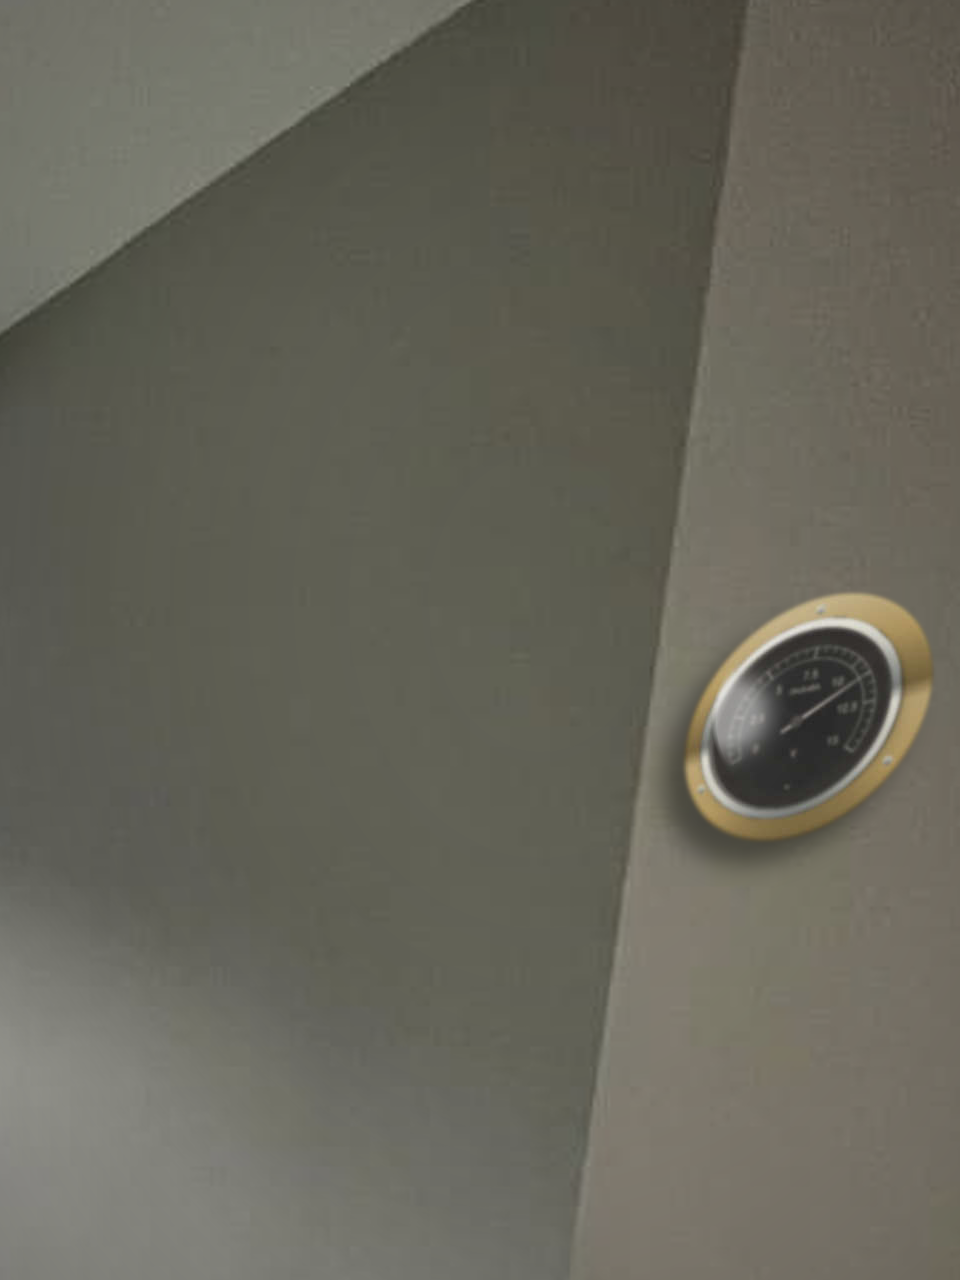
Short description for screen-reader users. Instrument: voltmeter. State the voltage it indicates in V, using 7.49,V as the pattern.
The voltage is 11,V
